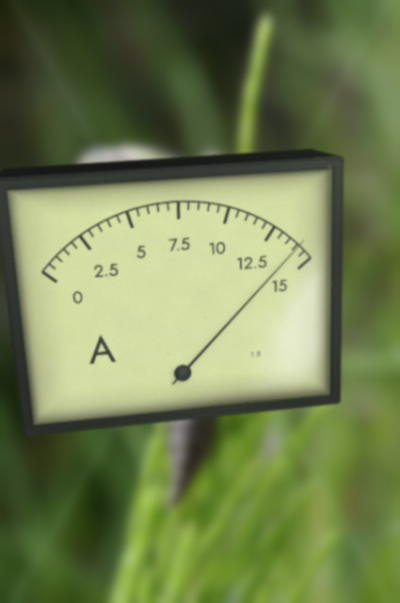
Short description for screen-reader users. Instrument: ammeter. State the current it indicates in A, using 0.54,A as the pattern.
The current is 14,A
